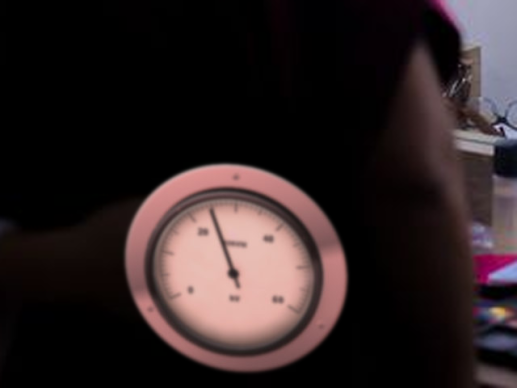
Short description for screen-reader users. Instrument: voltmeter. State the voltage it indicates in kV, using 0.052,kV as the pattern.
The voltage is 25,kV
